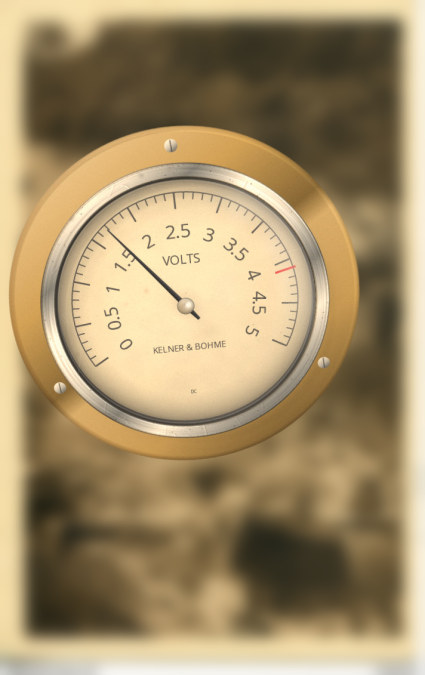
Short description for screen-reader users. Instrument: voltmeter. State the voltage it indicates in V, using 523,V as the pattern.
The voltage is 1.7,V
